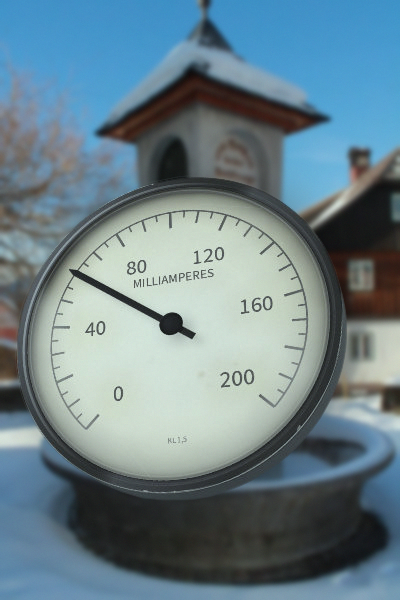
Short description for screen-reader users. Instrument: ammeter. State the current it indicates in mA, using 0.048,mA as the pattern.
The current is 60,mA
